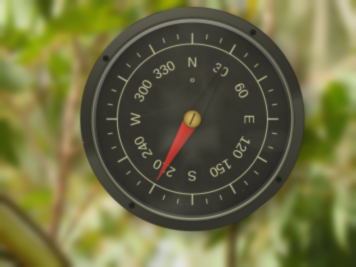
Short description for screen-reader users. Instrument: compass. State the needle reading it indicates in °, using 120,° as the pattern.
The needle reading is 210,°
